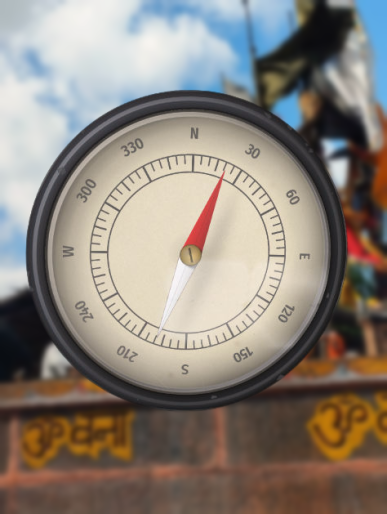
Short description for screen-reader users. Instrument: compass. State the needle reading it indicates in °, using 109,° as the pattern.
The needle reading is 20,°
